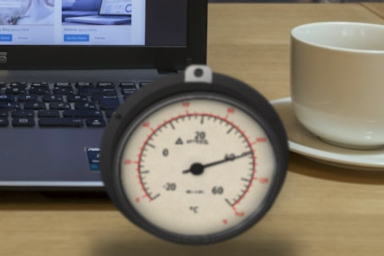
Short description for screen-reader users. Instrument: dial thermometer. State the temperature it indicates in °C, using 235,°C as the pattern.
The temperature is 40,°C
